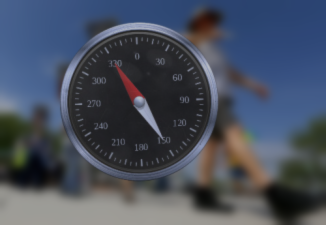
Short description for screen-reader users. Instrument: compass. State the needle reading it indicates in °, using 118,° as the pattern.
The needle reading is 330,°
